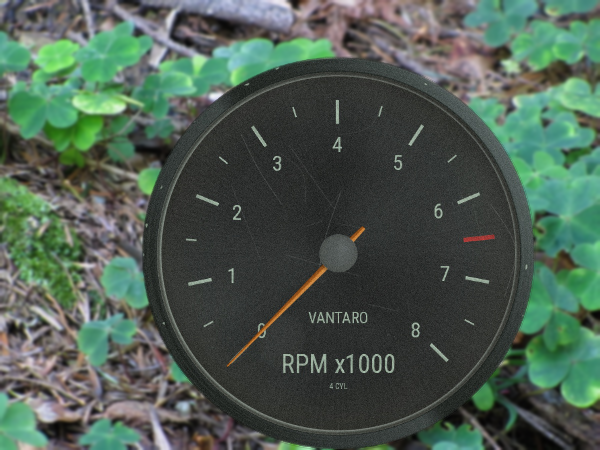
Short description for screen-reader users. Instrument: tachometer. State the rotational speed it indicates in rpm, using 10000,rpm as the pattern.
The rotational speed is 0,rpm
